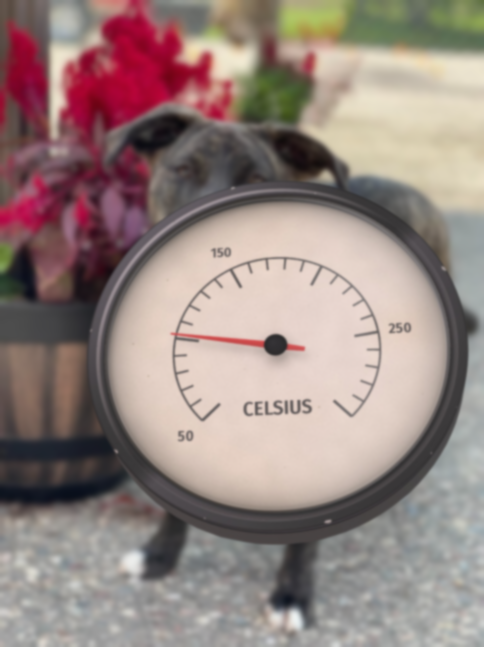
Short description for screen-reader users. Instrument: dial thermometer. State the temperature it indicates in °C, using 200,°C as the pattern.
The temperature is 100,°C
